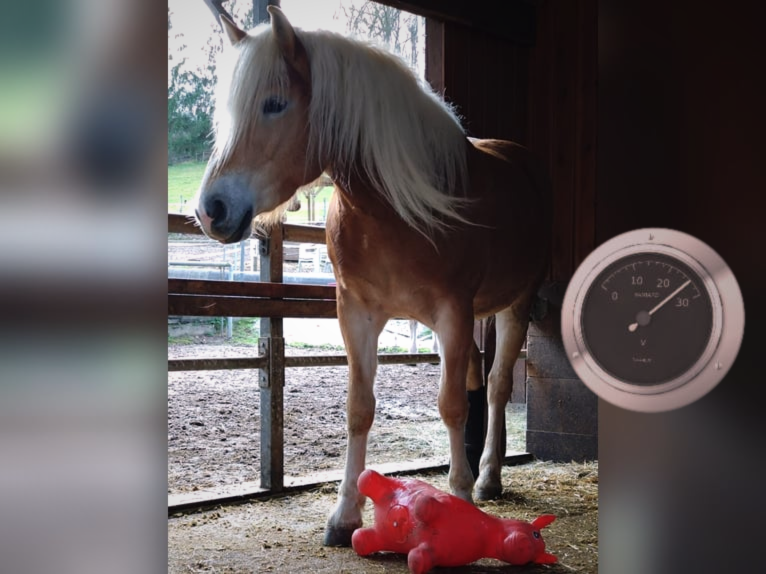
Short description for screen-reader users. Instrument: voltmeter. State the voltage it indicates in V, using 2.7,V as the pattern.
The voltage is 26,V
